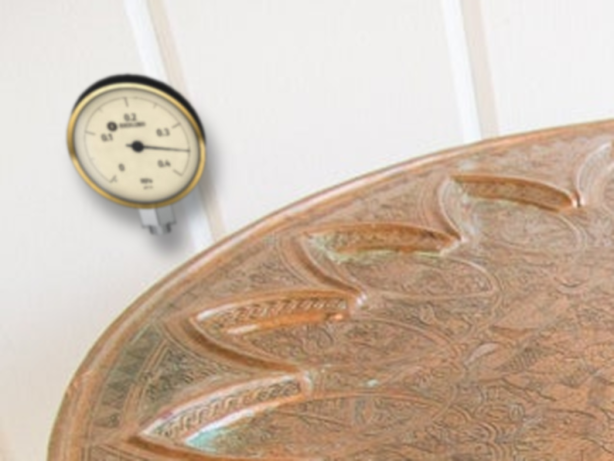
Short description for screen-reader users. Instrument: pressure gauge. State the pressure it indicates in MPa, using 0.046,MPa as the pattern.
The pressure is 0.35,MPa
